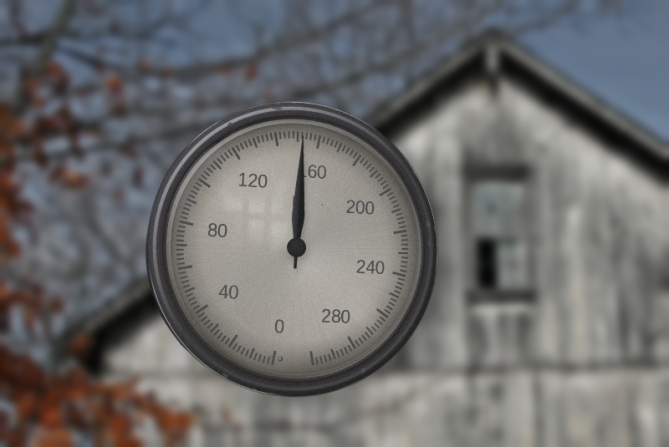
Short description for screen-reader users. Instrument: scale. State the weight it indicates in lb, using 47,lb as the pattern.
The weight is 152,lb
